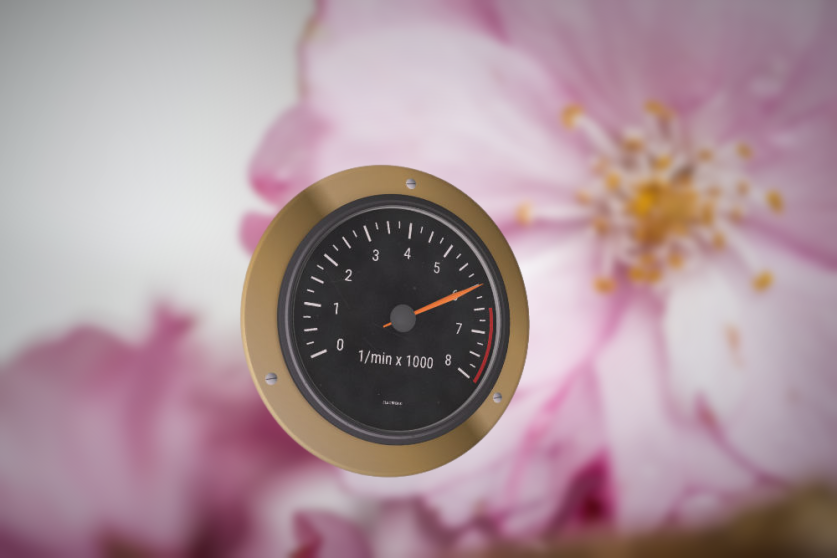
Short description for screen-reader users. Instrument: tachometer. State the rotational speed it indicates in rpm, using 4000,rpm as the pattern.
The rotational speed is 6000,rpm
